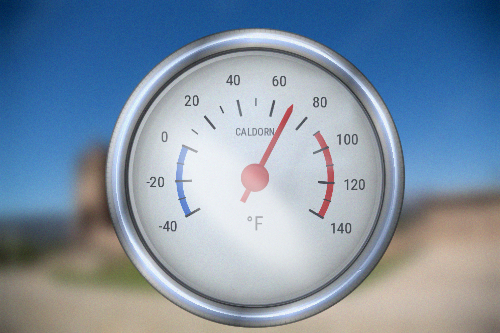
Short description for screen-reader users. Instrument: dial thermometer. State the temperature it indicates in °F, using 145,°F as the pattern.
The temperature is 70,°F
